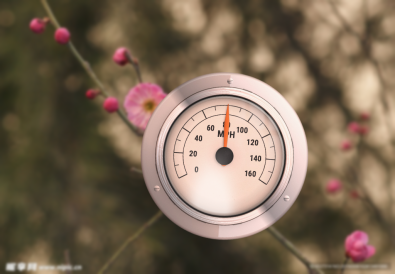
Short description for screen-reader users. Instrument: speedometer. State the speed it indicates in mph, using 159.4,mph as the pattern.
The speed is 80,mph
